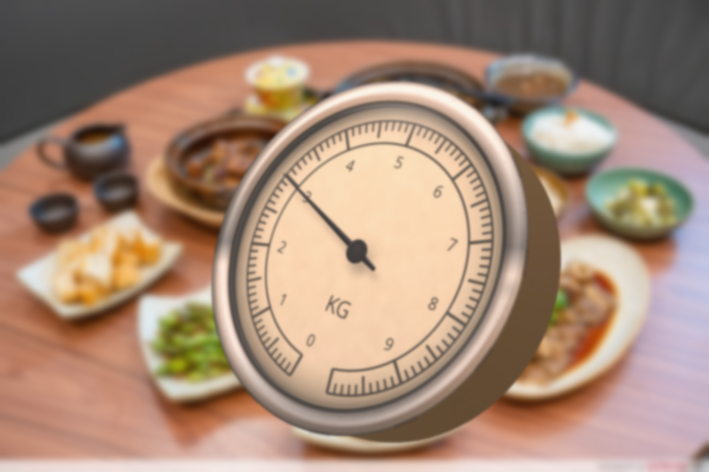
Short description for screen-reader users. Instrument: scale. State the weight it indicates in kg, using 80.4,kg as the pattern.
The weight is 3,kg
